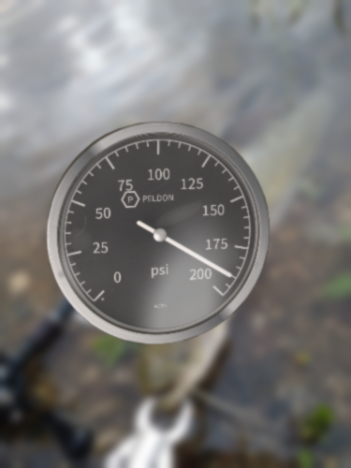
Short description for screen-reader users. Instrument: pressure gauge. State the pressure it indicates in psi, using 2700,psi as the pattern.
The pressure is 190,psi
